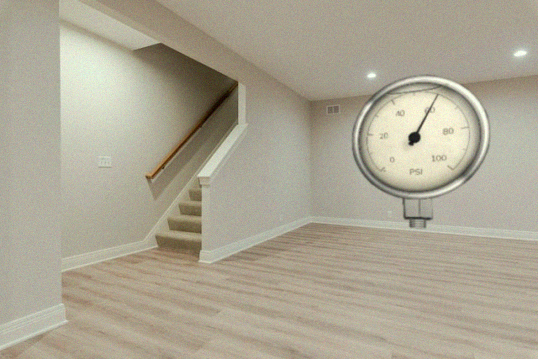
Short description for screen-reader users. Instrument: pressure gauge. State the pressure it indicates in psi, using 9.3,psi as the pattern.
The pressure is 60,psi
